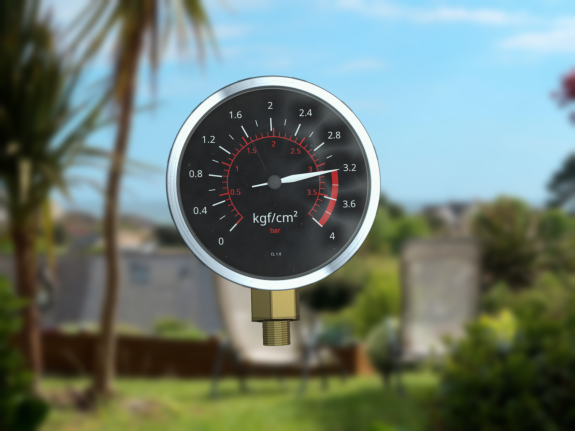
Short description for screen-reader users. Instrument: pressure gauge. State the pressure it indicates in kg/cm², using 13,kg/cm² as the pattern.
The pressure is 3.2,kg/cm²
